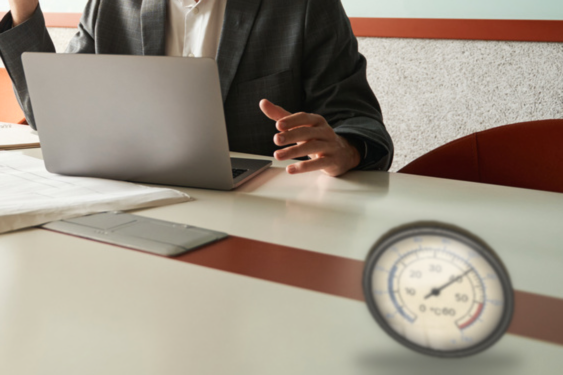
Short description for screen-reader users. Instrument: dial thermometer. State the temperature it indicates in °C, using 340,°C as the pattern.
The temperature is 40,°C
